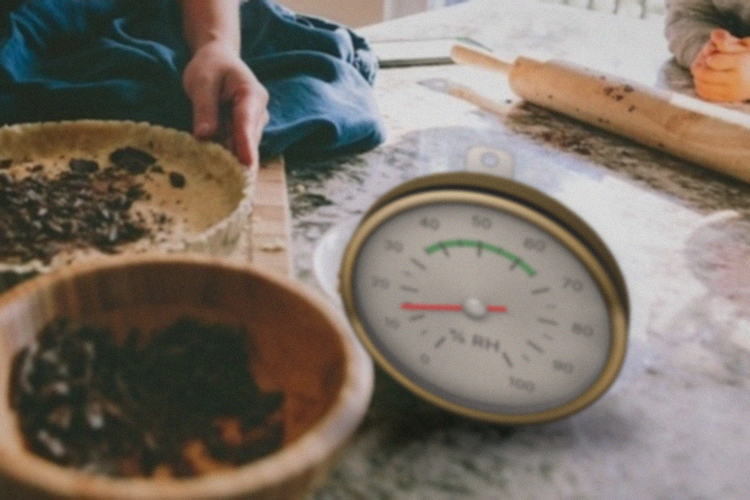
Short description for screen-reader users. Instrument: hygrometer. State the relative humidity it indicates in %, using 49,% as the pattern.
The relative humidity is 15,%
